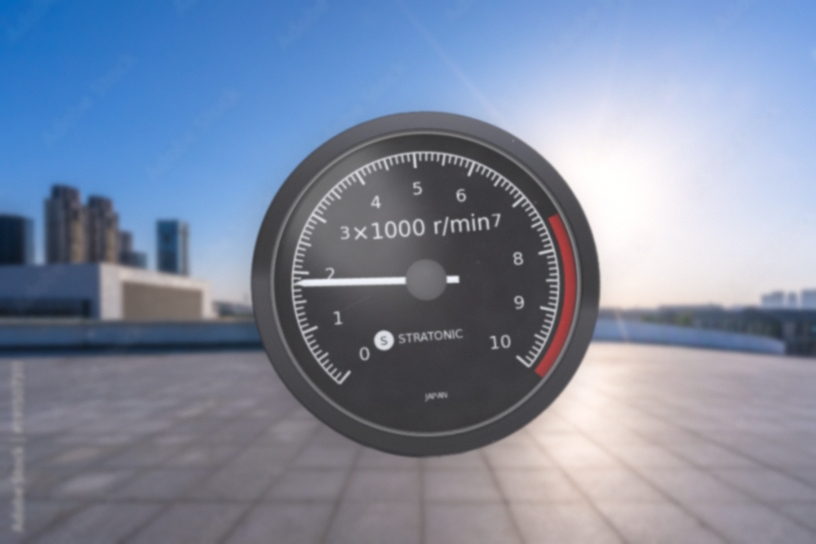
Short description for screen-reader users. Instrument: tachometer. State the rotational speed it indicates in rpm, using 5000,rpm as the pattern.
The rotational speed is 1800,rpm
